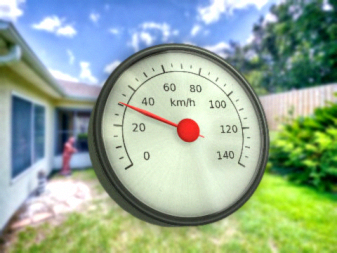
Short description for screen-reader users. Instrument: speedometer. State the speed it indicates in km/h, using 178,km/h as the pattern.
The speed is 30,km/h
